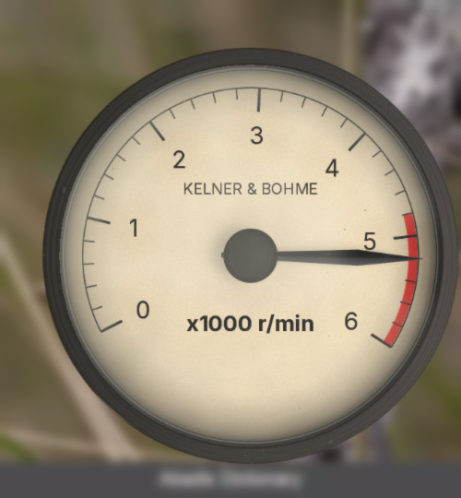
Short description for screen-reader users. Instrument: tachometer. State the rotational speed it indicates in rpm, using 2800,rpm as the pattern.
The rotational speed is 5200,rpm
